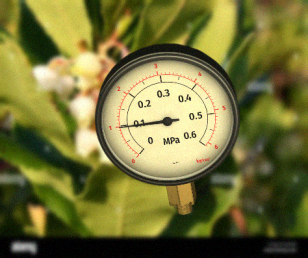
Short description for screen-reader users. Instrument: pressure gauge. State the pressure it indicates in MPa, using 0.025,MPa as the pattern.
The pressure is 0.1,MPa
